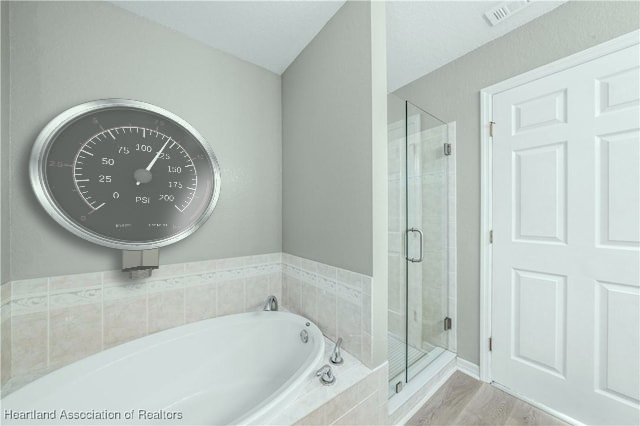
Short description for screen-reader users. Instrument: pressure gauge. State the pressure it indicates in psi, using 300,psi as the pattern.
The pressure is 120,psi
